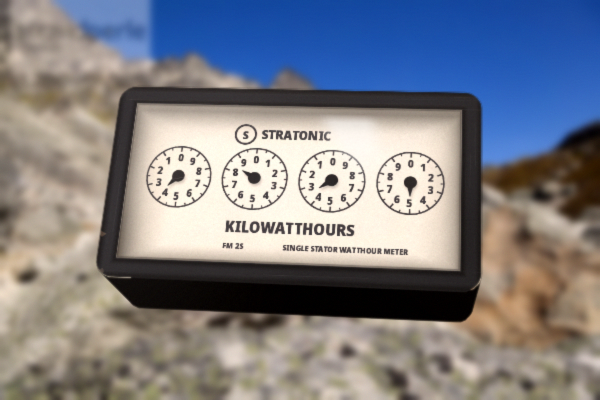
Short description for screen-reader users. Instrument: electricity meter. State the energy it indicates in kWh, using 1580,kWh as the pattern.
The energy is 3835,kWh
